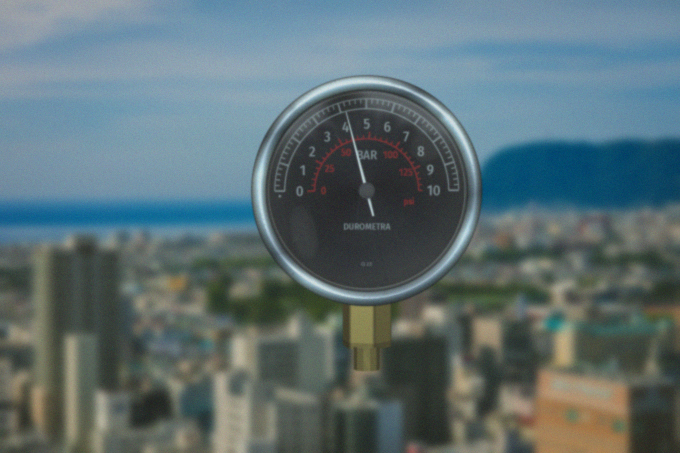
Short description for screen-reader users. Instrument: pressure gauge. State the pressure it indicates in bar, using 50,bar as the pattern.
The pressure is 4.2,bar
